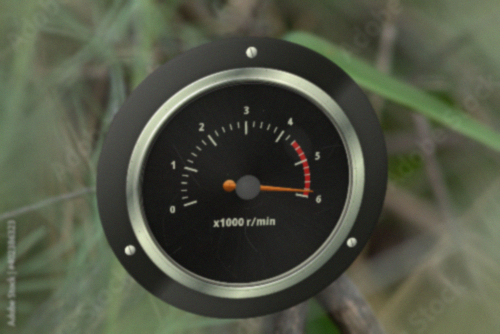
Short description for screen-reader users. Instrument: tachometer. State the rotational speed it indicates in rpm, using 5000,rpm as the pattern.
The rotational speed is 5800,rpm
